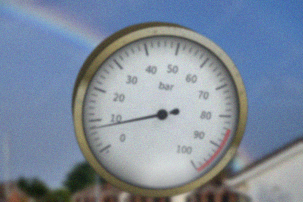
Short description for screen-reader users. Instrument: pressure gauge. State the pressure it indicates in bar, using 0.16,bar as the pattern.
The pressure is 8,bar
